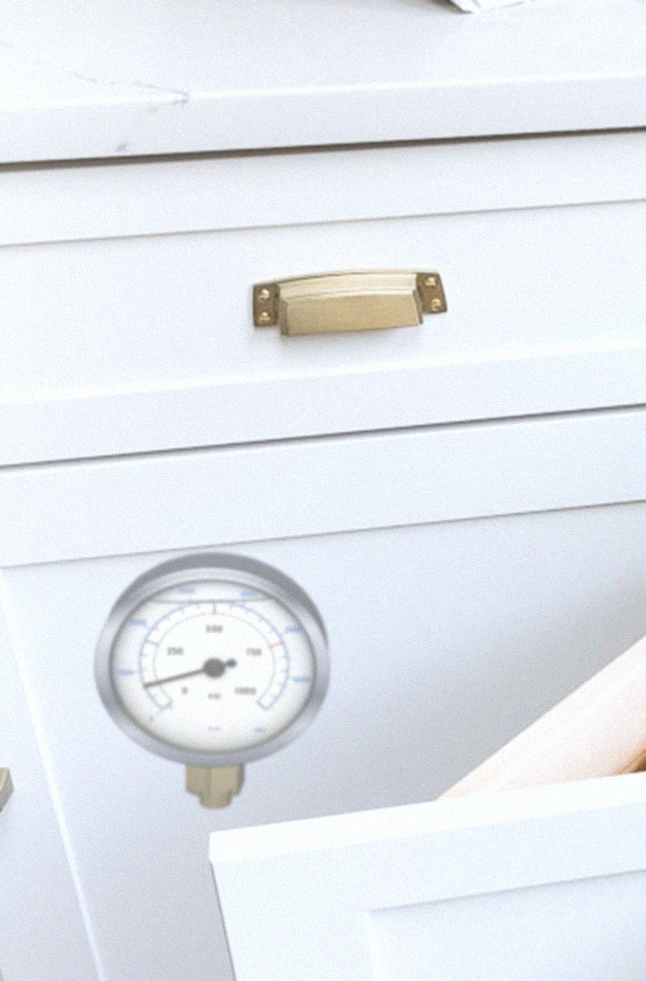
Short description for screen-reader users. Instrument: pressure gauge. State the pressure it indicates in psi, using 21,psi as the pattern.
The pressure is 100,psi
